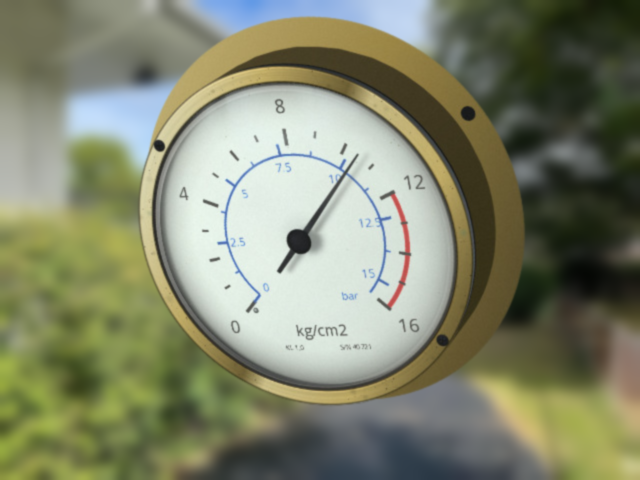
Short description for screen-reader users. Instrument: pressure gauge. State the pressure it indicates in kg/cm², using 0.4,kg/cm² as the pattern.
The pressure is 10.5,kg/cm²
